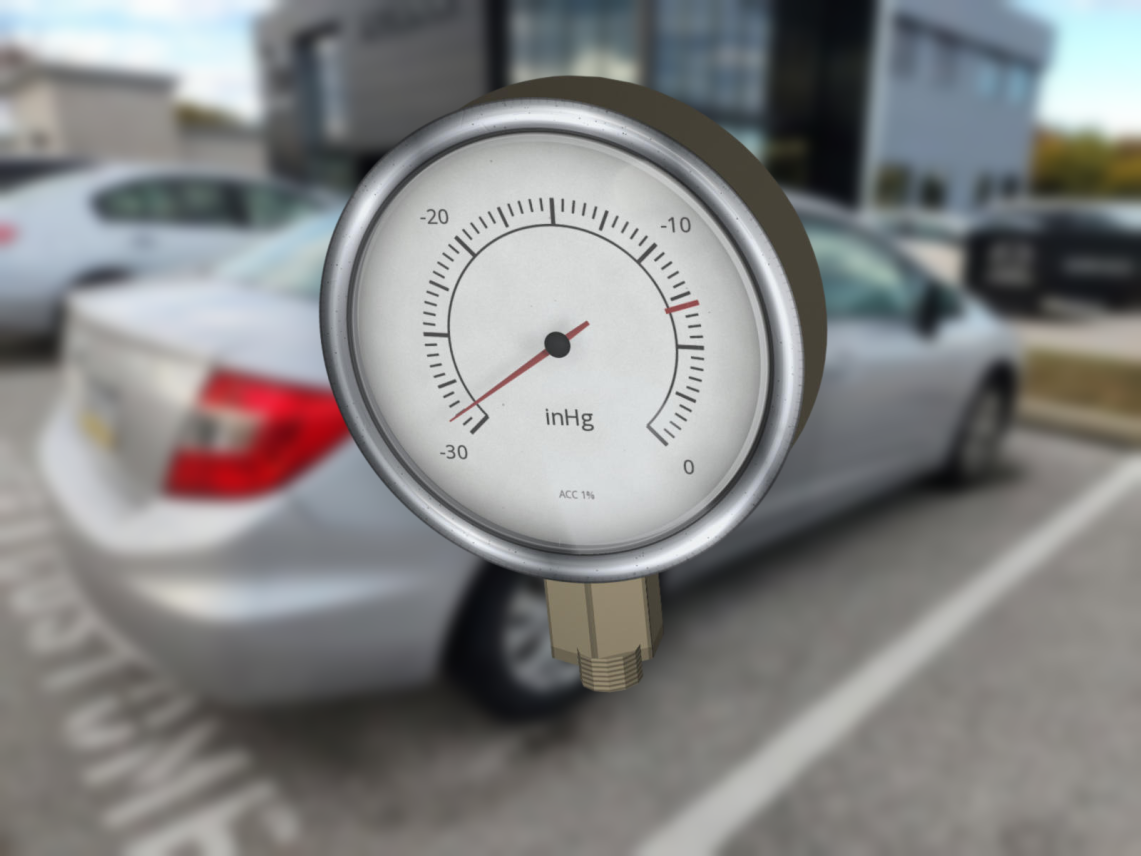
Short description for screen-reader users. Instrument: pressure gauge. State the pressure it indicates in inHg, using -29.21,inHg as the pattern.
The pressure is -29,inHg
